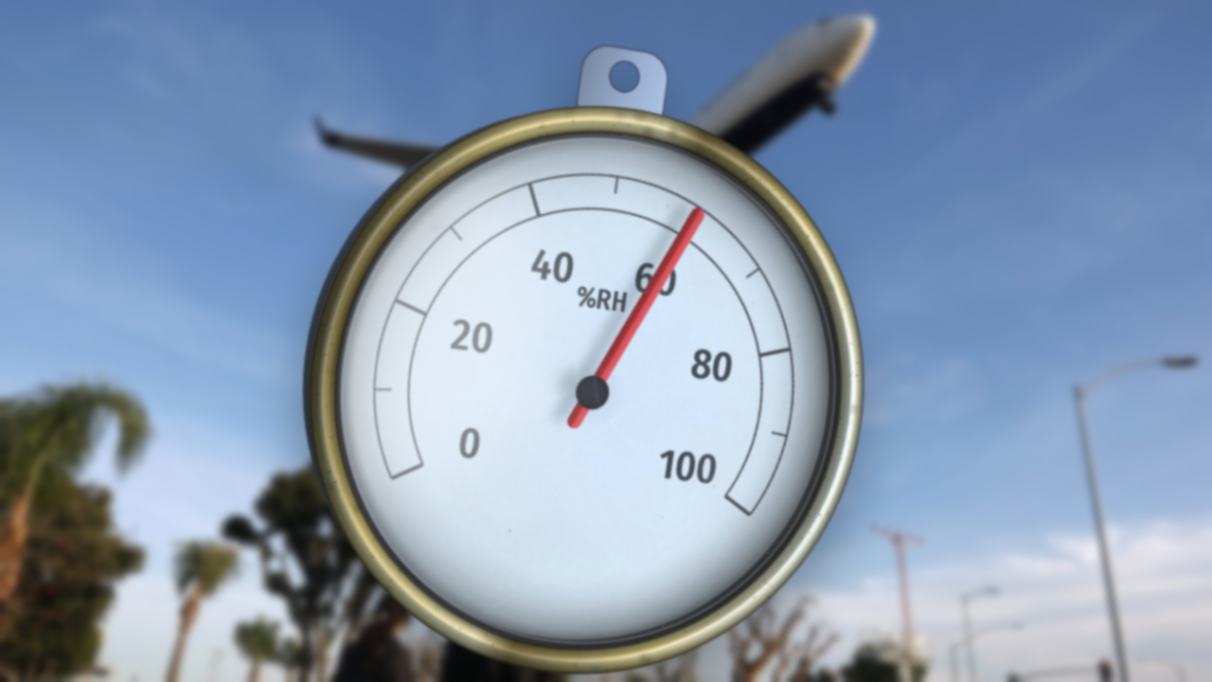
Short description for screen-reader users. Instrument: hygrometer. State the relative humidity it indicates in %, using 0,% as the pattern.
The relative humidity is 60,%
